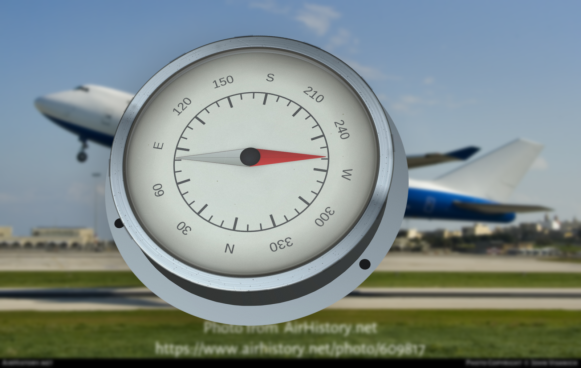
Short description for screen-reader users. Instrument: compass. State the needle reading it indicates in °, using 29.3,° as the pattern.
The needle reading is 260,°
